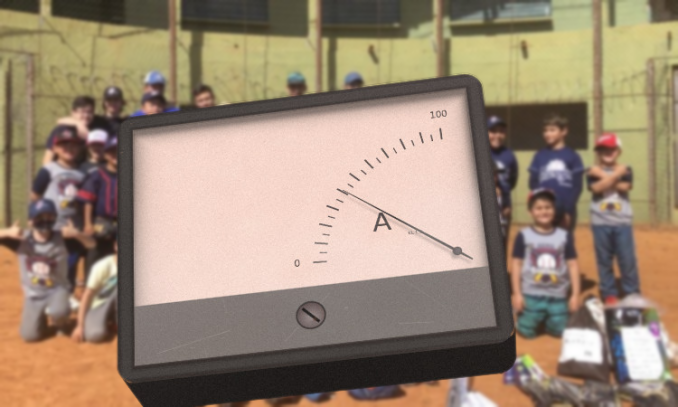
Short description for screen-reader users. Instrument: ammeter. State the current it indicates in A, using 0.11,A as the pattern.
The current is 40,A
